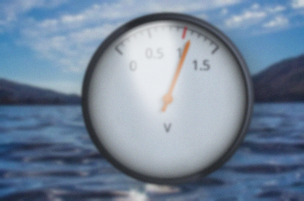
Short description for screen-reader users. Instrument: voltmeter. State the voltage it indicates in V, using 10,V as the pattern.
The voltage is 1.1,V
